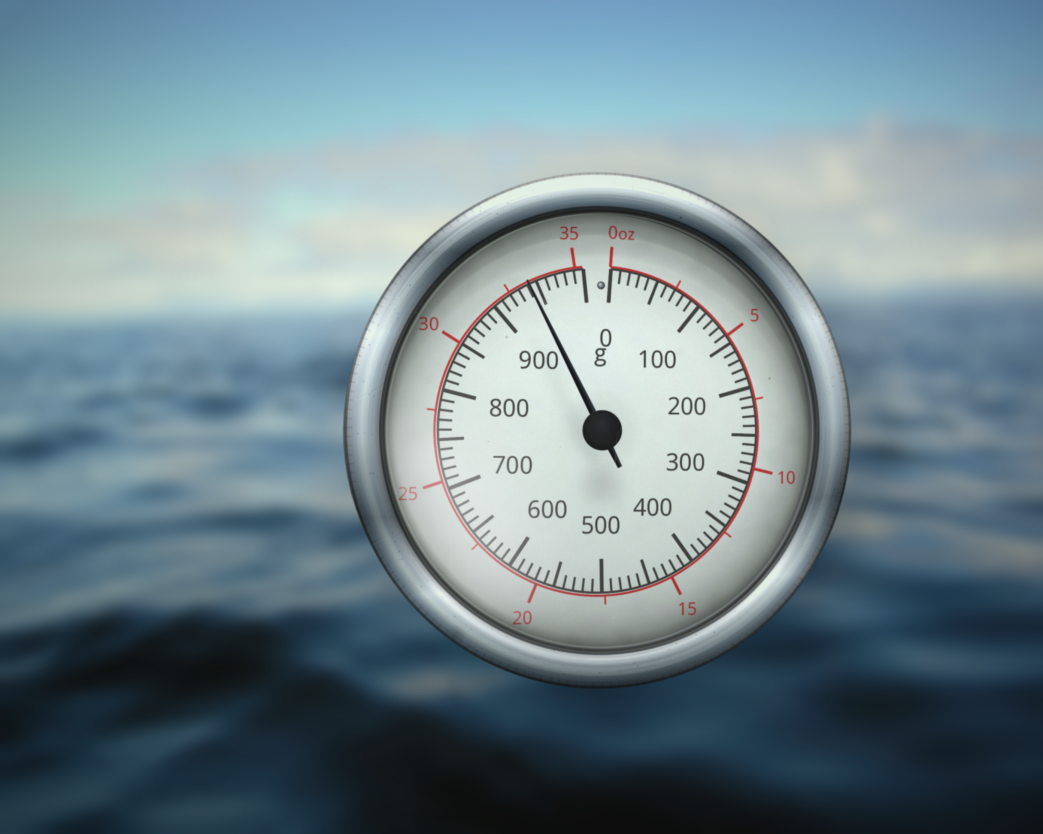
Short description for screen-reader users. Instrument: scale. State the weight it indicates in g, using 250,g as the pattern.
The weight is 940,g
